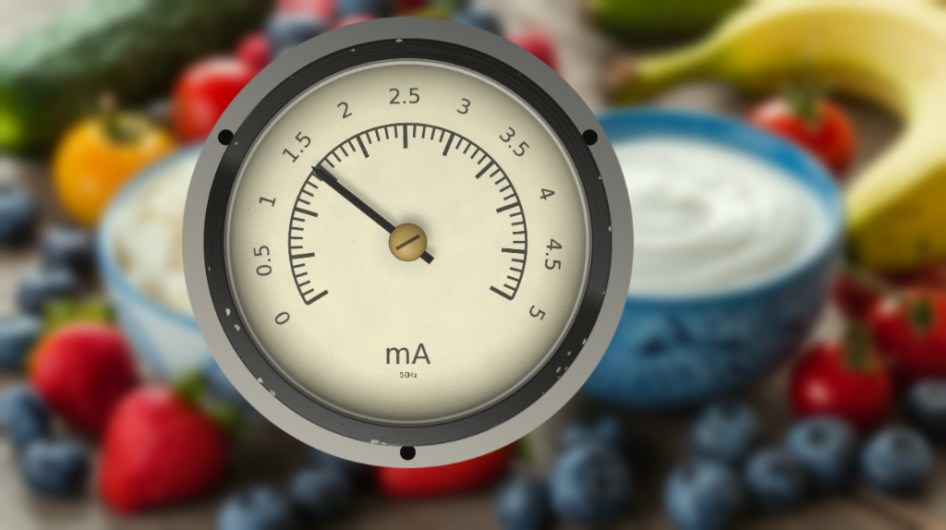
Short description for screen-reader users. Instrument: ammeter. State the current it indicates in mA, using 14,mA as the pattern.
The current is 1.45,mA
